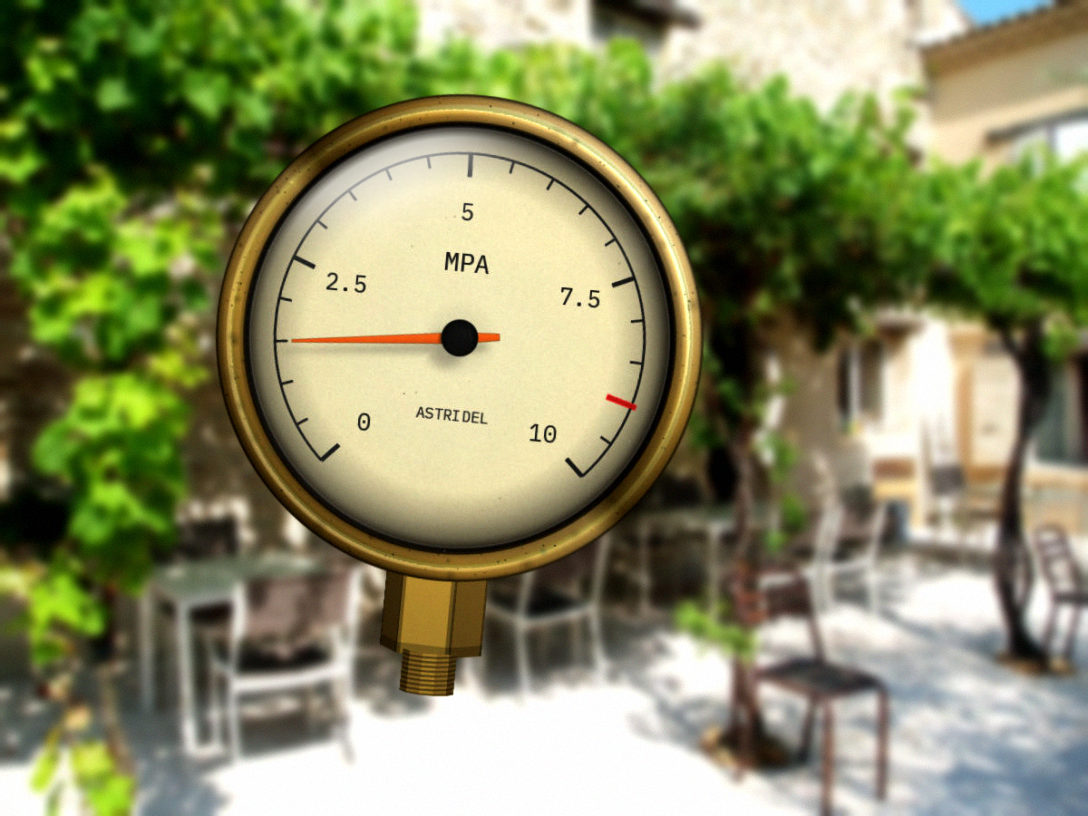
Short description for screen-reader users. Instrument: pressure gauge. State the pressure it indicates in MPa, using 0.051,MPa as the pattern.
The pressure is 1.5,MPa
